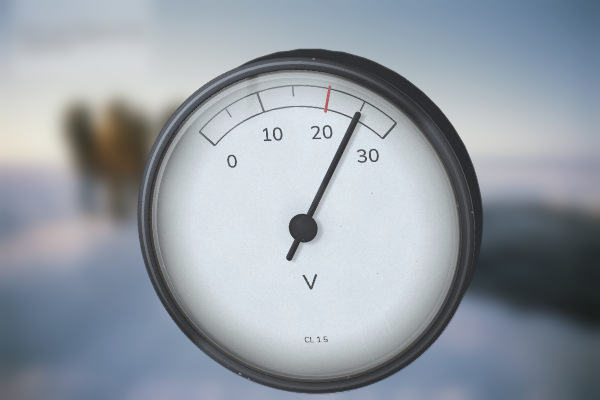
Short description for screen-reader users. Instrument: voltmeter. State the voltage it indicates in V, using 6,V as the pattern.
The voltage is 25,V
